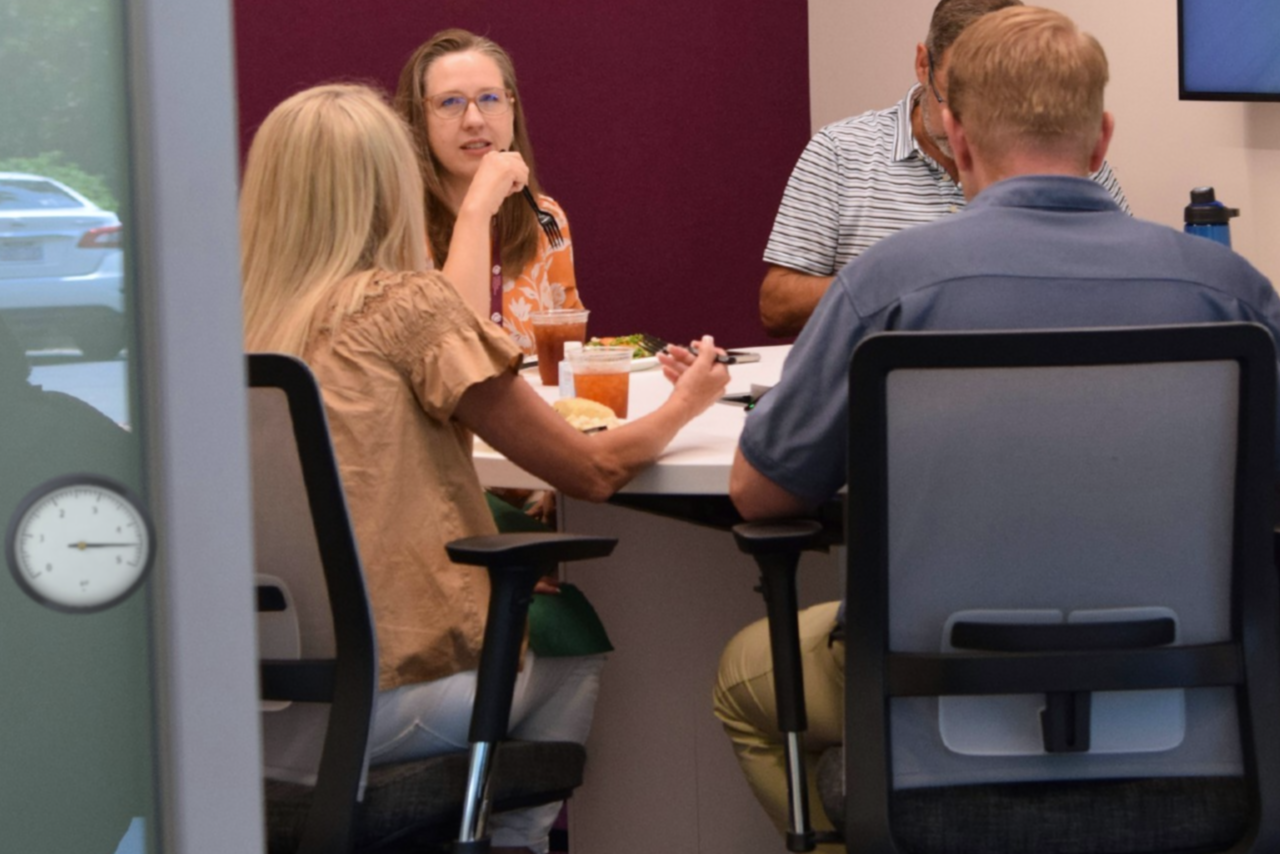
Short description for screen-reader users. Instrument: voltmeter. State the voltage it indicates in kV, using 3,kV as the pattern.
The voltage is 4.5,kV
